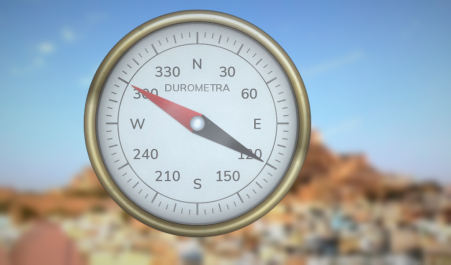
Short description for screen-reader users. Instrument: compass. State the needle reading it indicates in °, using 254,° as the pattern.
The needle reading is 300,°
